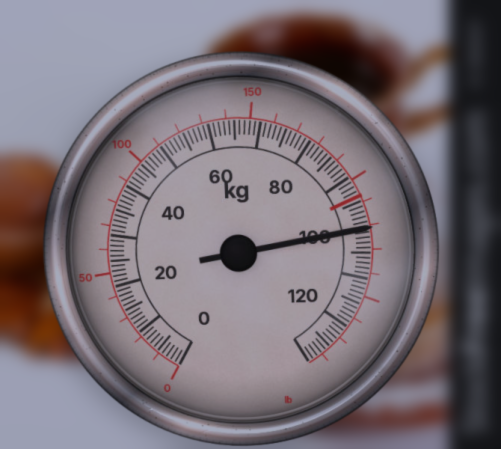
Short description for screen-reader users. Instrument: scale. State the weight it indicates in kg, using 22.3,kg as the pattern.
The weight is 100,kg
